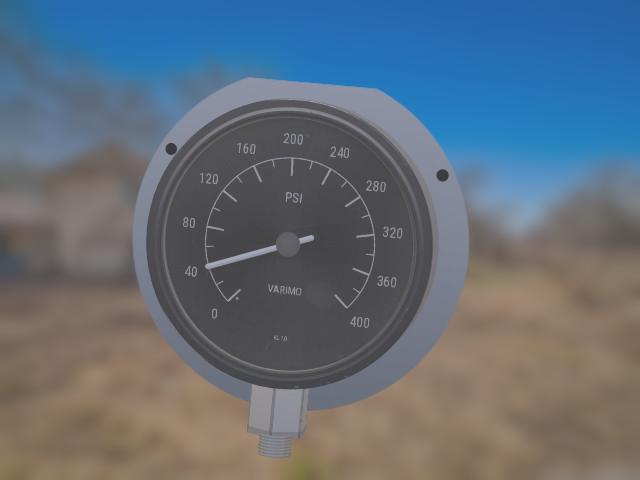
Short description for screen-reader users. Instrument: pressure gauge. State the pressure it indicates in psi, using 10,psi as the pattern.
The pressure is 40,psi
